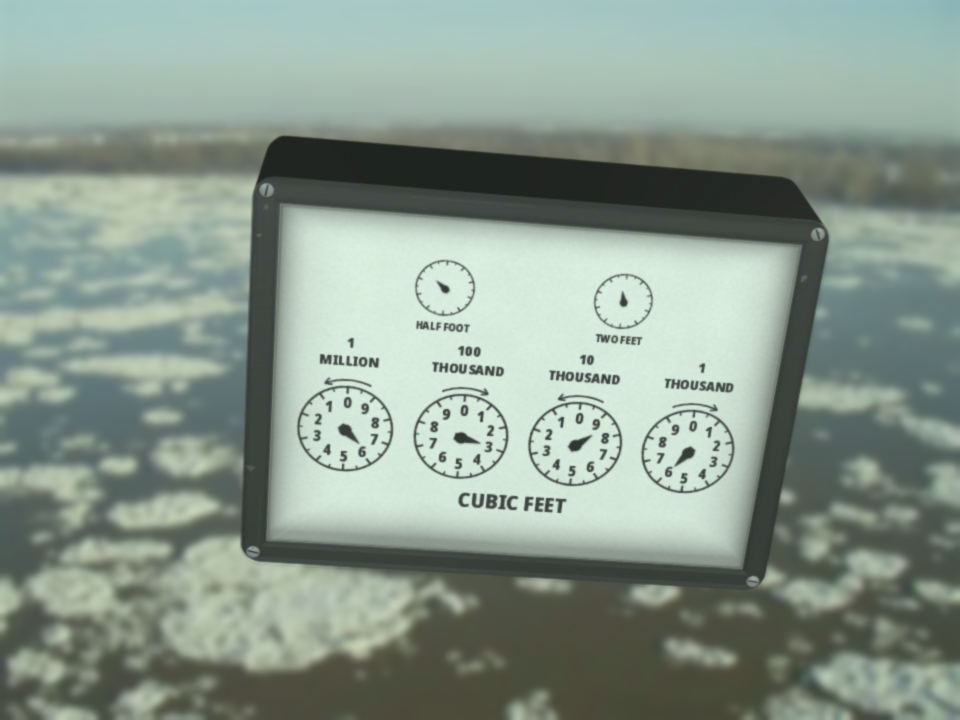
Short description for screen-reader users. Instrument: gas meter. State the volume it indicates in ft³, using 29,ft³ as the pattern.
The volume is 628600,ft³
